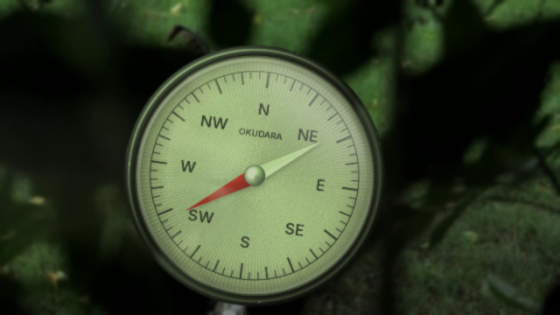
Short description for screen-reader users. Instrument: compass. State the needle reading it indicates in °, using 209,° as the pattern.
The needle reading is 235,°
